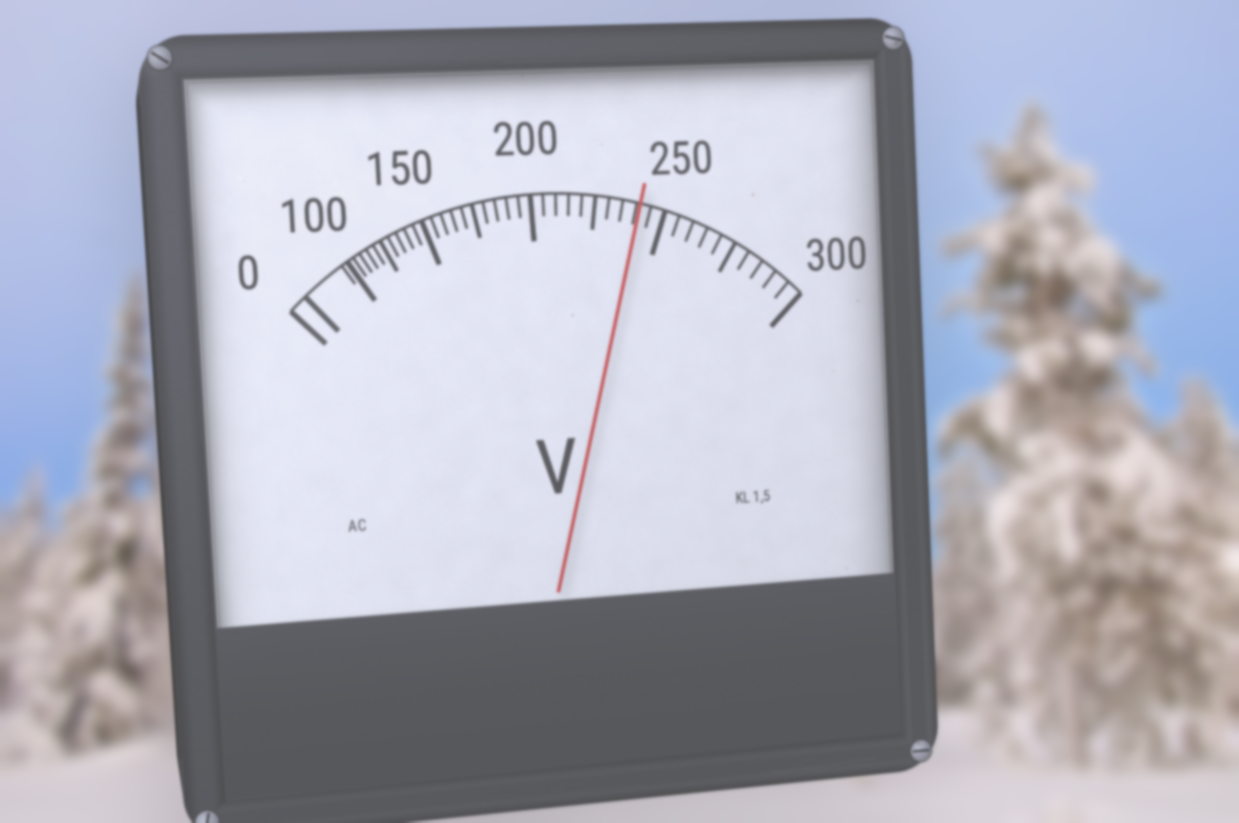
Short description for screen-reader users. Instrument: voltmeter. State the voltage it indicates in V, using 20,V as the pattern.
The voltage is 240,V
